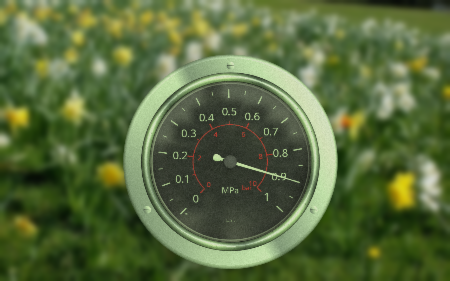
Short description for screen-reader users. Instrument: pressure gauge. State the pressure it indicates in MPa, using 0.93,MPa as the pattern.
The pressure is 0.9,MPa
